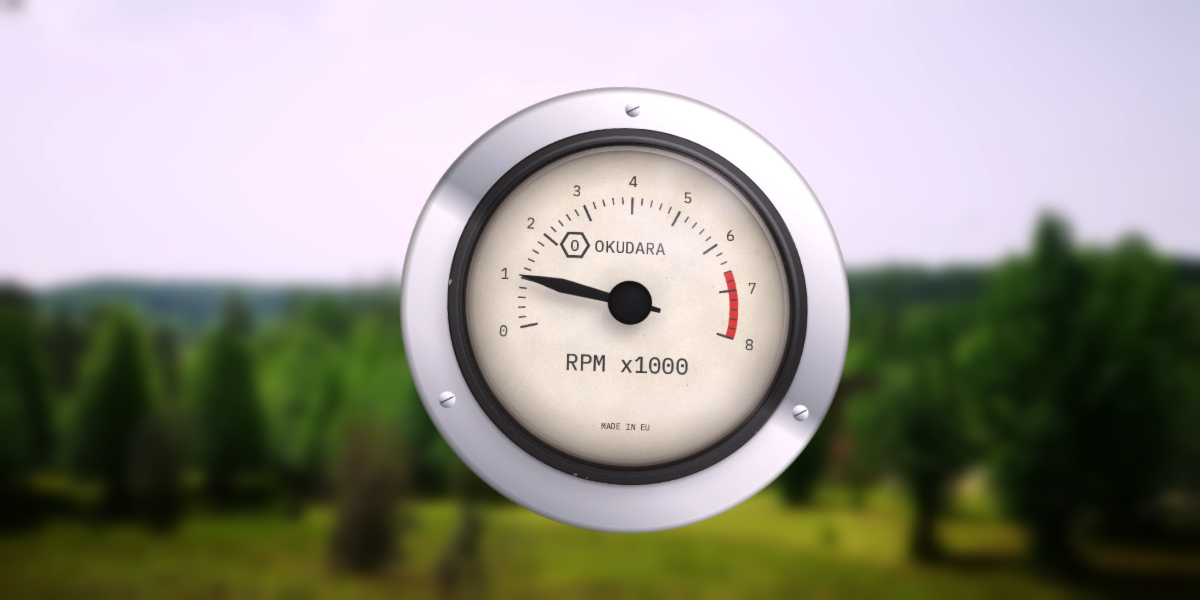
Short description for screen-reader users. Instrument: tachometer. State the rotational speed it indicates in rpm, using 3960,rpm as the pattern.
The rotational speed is 1000,rpm
